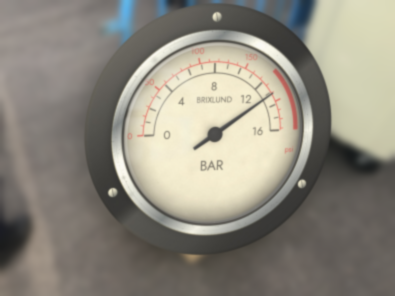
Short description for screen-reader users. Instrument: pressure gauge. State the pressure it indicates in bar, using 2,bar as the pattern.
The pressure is 13,bar
